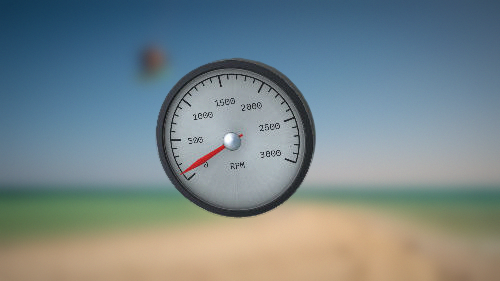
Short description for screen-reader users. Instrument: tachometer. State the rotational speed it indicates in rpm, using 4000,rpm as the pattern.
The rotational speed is 100,rpm
